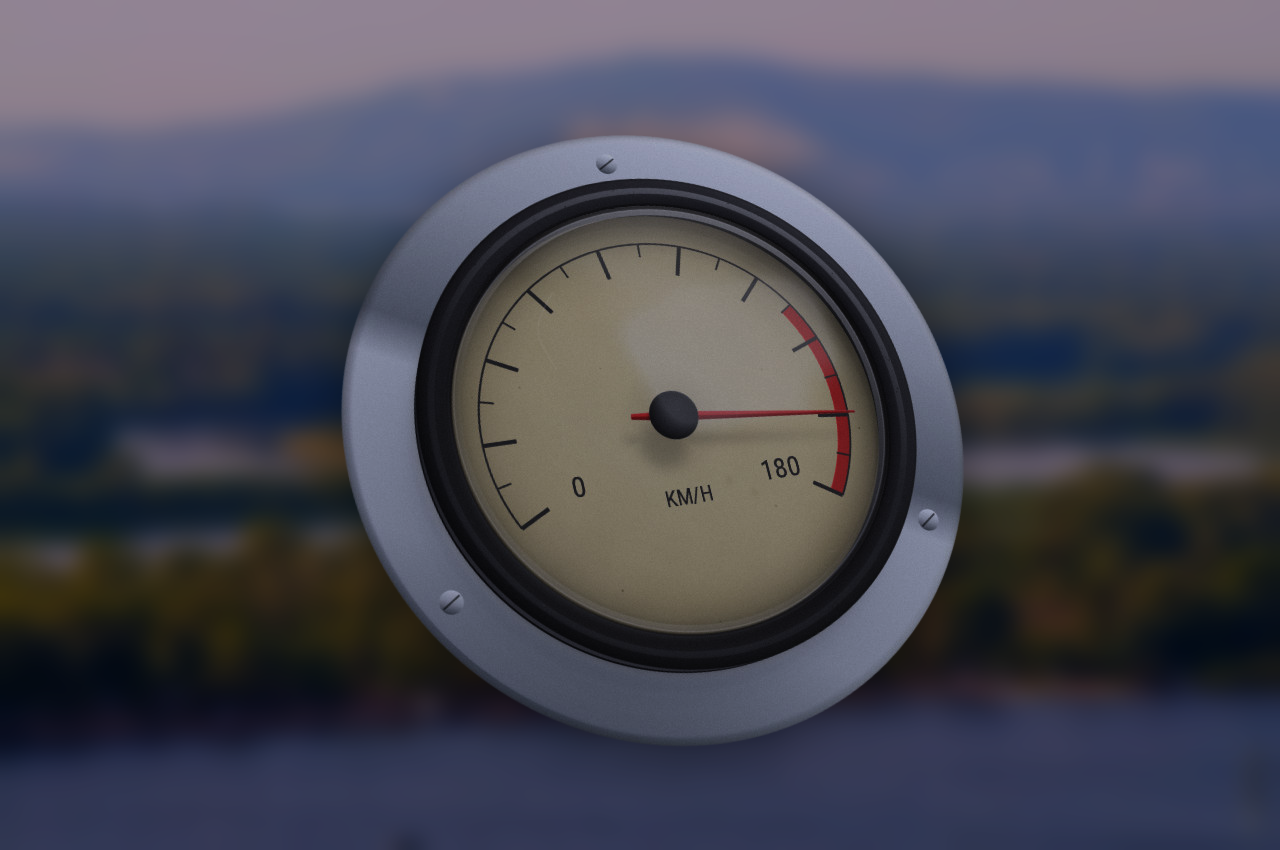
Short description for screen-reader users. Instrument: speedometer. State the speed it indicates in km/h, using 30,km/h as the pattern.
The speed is 160,km/h
